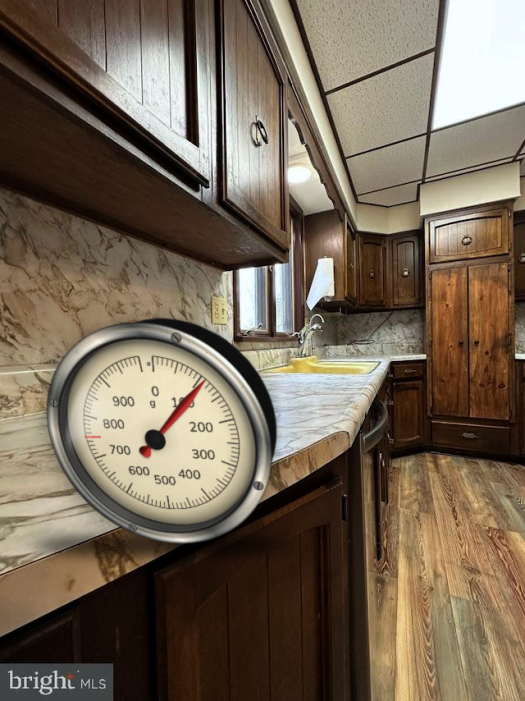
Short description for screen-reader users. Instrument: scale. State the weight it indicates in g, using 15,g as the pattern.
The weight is 110,g
